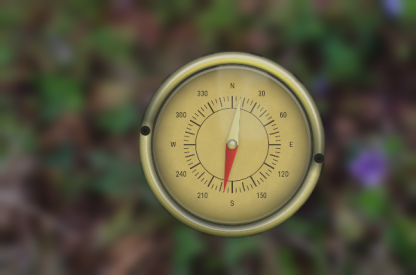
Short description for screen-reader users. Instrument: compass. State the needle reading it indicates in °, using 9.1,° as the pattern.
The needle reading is 190,°
